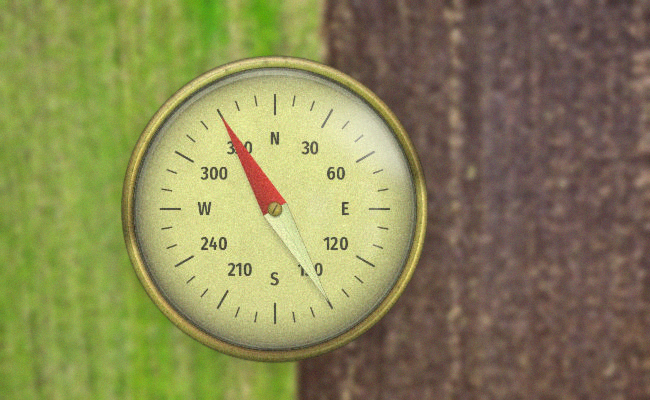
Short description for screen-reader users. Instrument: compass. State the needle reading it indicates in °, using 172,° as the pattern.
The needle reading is 330,°
